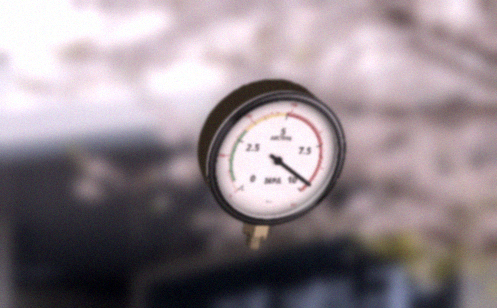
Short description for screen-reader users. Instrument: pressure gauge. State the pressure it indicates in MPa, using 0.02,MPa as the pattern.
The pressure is 9.5,MPa
